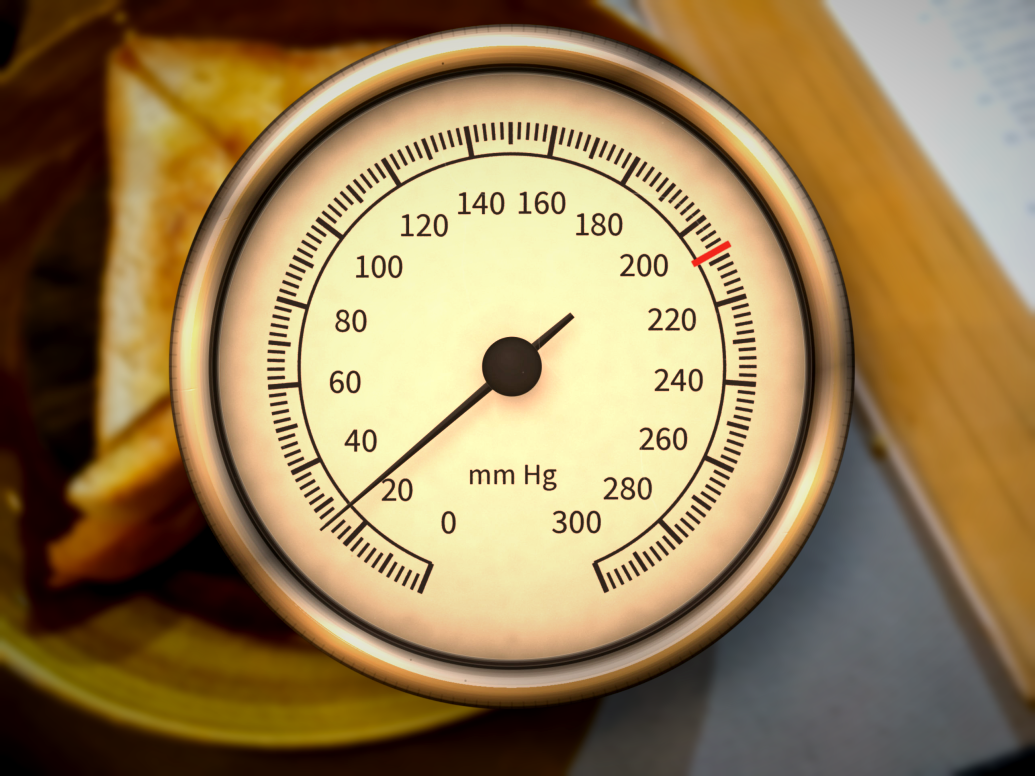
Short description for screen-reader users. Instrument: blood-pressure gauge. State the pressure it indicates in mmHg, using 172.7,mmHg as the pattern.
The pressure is 26,mmHg
